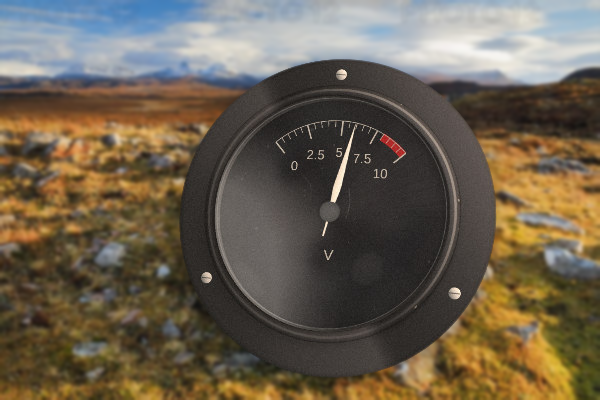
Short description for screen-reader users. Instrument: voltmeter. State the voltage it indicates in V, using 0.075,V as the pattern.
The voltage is 6,V
